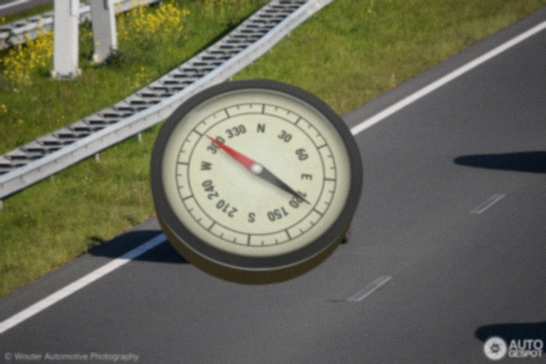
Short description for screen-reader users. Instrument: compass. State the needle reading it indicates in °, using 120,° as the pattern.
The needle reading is 300,°
